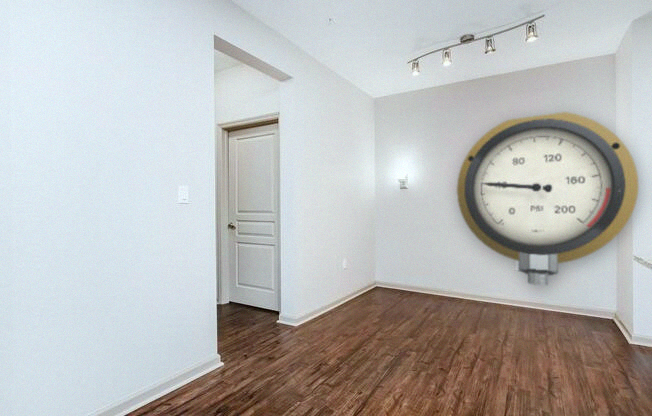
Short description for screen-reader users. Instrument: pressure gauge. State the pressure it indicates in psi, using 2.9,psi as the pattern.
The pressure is 40,psi
